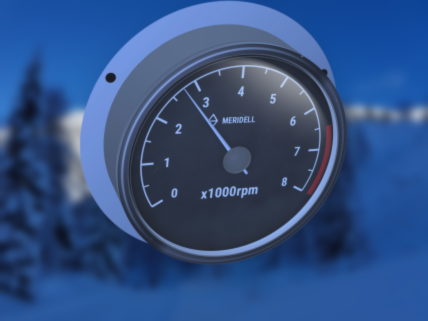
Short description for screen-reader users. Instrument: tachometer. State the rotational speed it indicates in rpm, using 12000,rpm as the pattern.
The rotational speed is 2750,rpm
